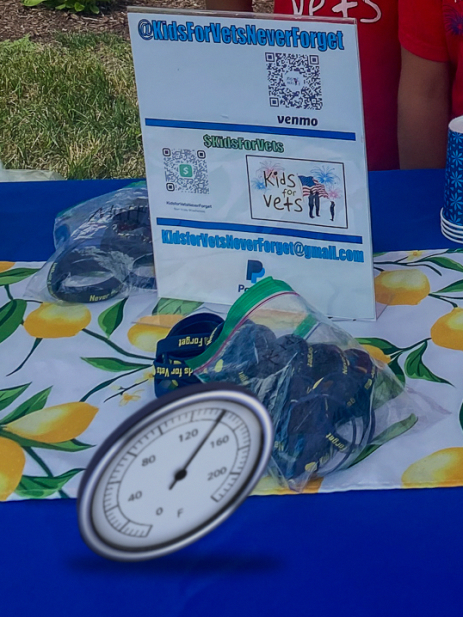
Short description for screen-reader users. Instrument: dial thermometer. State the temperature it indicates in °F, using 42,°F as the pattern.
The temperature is 140,°F
